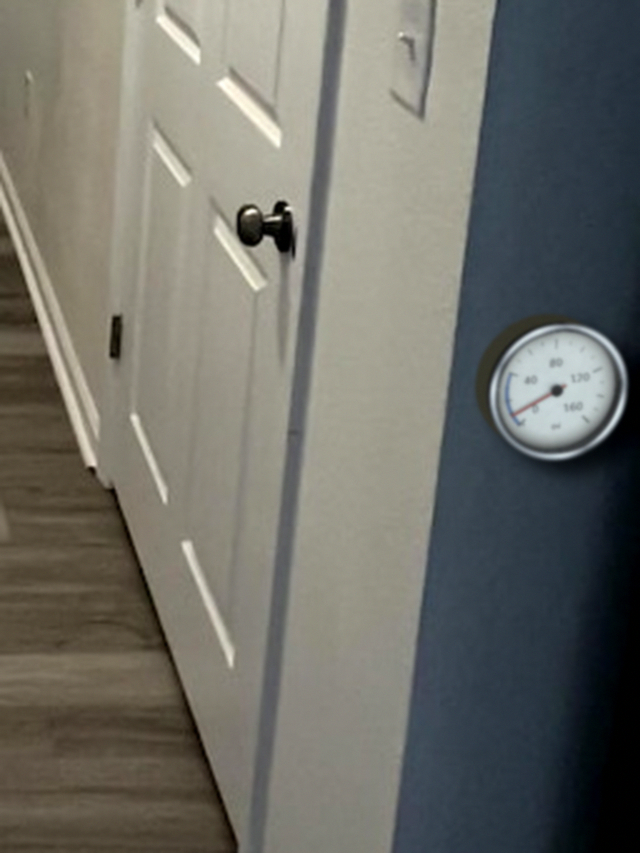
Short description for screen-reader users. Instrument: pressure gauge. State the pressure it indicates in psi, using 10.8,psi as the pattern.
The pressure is 10,psi
